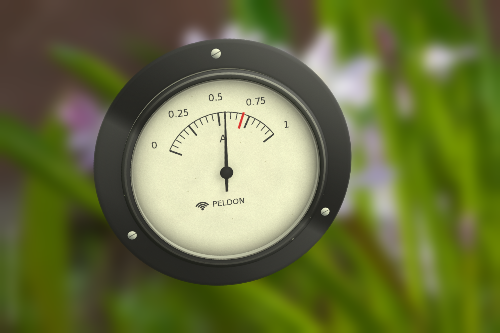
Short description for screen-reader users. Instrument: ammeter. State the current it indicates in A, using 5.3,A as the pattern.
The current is 0.55,A
